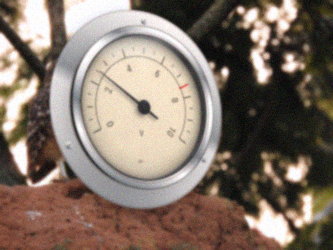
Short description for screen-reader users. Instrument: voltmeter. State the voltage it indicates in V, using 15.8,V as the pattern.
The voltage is 2.5,V
